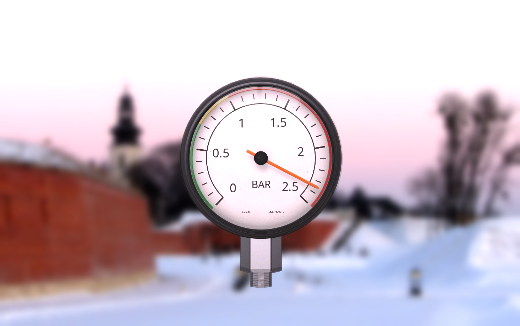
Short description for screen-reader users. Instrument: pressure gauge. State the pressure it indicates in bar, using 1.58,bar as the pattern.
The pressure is 2.35,bar
